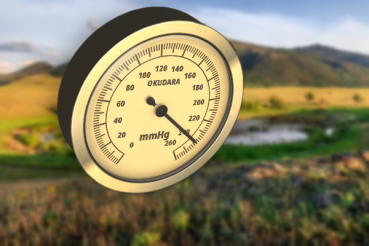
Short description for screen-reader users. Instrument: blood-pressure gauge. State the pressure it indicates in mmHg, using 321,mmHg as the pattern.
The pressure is 240,mmHg
